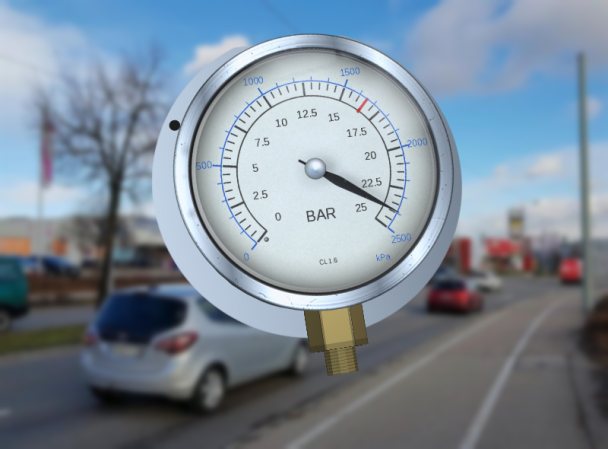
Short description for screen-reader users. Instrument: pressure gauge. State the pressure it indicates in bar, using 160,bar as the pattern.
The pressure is 24,bar
